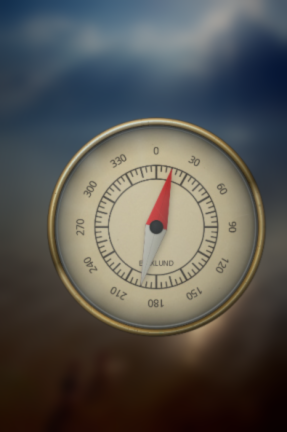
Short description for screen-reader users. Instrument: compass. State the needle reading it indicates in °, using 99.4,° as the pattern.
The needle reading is 15,°
